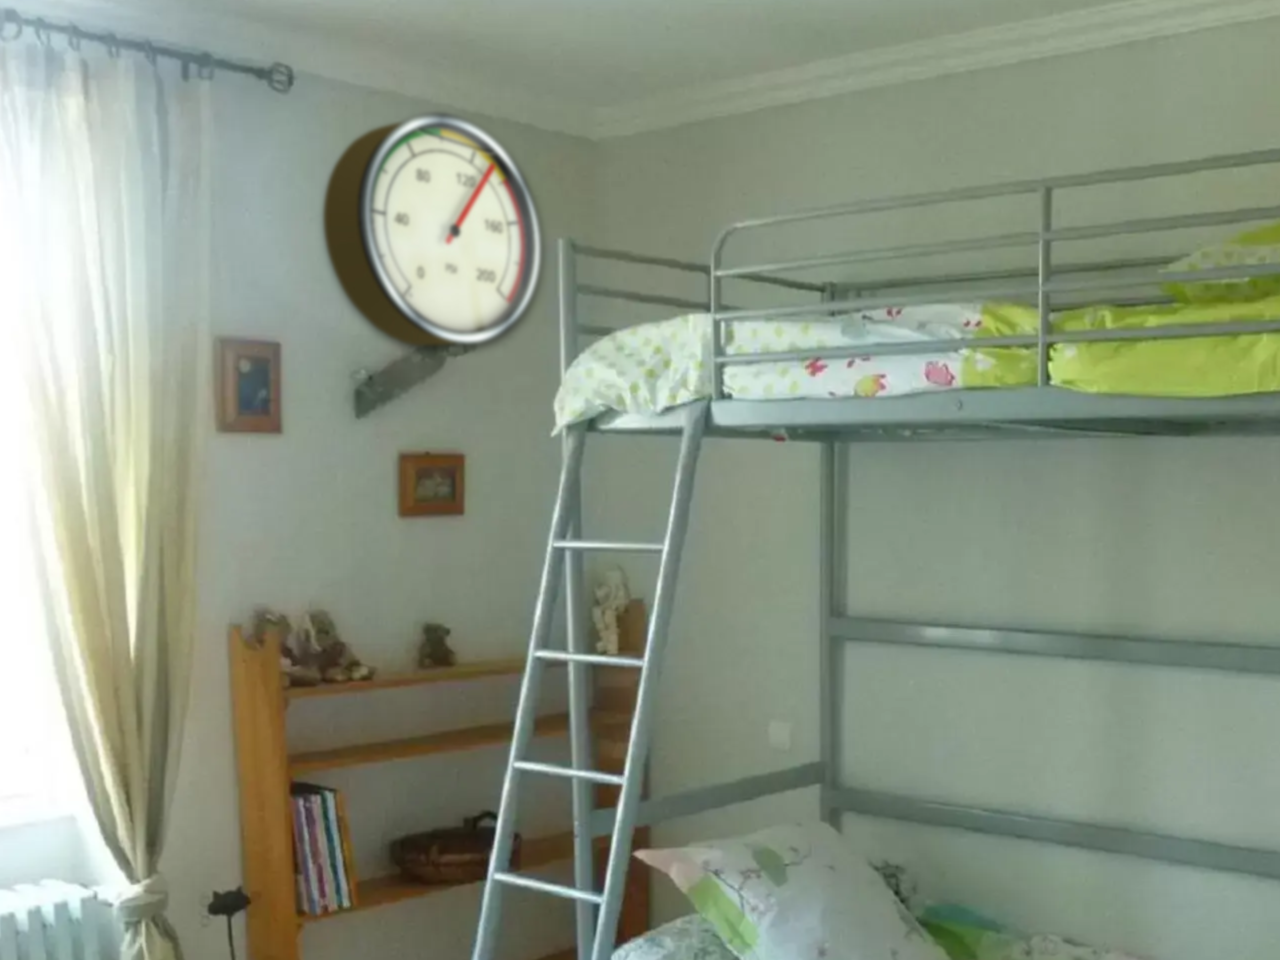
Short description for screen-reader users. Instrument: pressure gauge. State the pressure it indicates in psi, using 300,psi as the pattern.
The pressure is 130,psi
